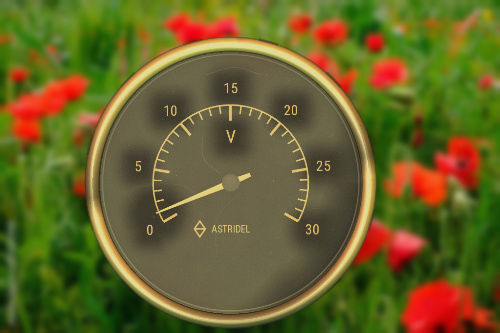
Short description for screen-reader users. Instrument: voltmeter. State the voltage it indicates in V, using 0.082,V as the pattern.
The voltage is 1,V
